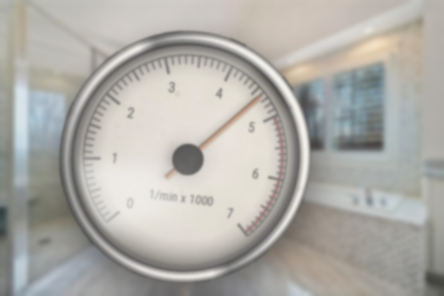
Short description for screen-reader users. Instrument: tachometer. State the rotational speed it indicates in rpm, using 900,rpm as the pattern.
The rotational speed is 4600,rpm
